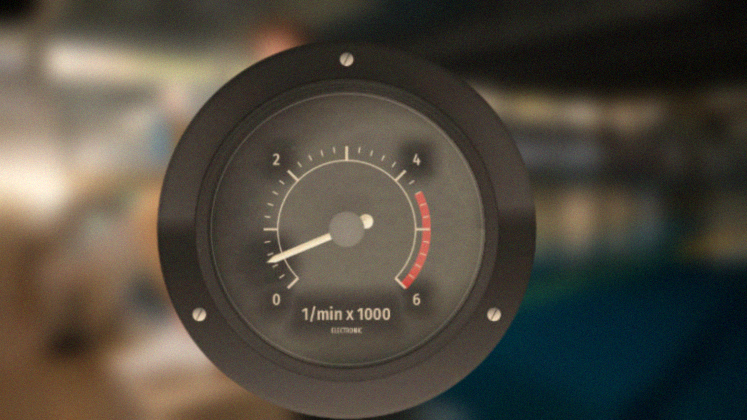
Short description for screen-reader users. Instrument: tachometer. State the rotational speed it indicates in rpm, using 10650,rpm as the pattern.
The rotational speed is 500,rpm
